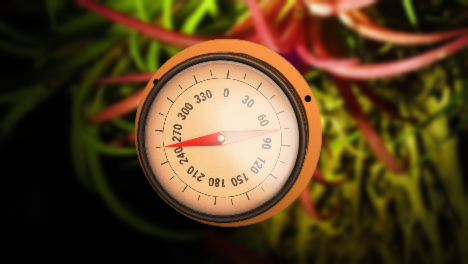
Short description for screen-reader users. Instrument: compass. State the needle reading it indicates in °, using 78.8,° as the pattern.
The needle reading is 255,°
